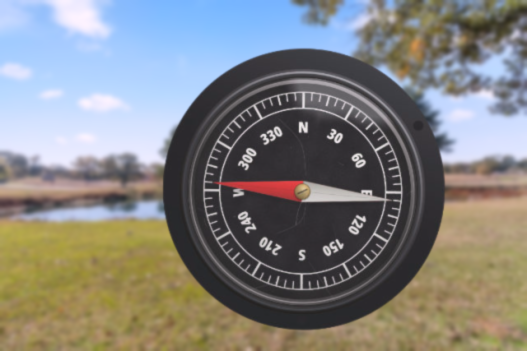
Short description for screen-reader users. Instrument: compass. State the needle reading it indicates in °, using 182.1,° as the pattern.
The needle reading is 275,°
